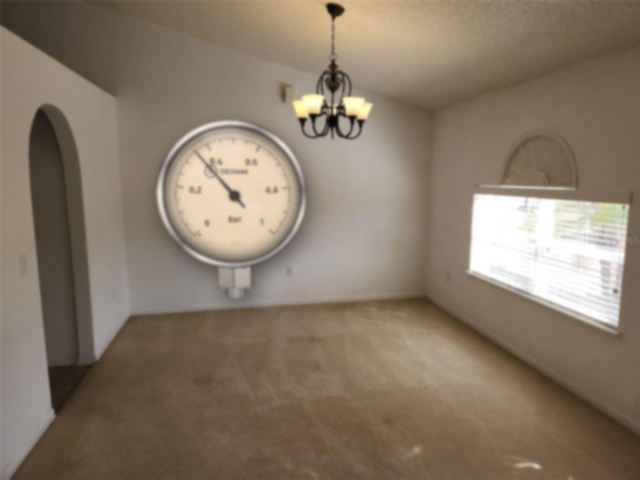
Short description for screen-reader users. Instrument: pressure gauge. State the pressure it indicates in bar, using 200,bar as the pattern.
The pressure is 0.35,bar
